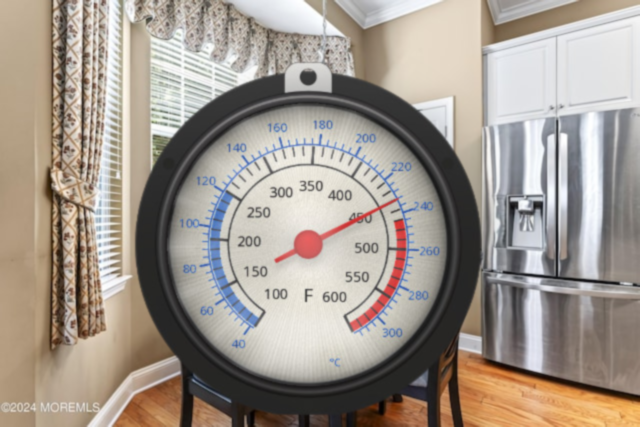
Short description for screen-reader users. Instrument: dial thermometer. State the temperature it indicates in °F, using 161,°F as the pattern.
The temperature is 450,°F
